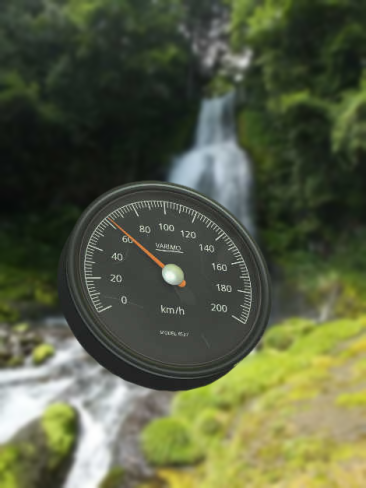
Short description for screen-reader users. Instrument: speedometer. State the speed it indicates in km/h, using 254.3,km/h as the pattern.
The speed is 60,km/h
